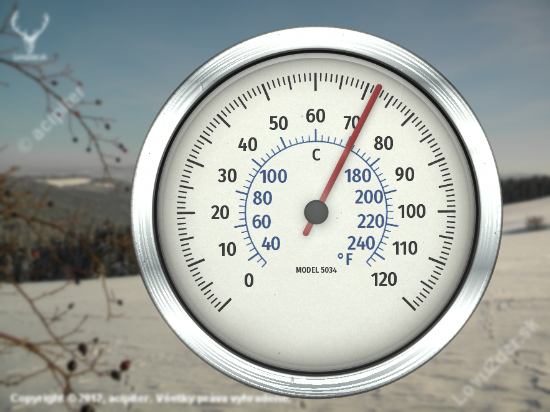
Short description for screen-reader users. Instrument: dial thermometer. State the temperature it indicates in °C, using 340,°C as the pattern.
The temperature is 72,°C
